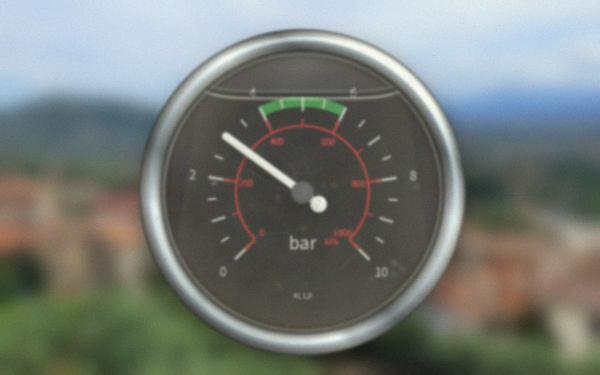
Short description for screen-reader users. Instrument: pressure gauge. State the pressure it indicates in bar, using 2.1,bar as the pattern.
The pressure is 3,bar
